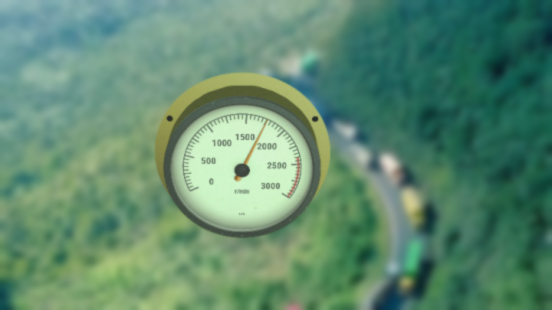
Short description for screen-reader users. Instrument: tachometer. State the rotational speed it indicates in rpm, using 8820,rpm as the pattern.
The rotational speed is 1750,rpm
